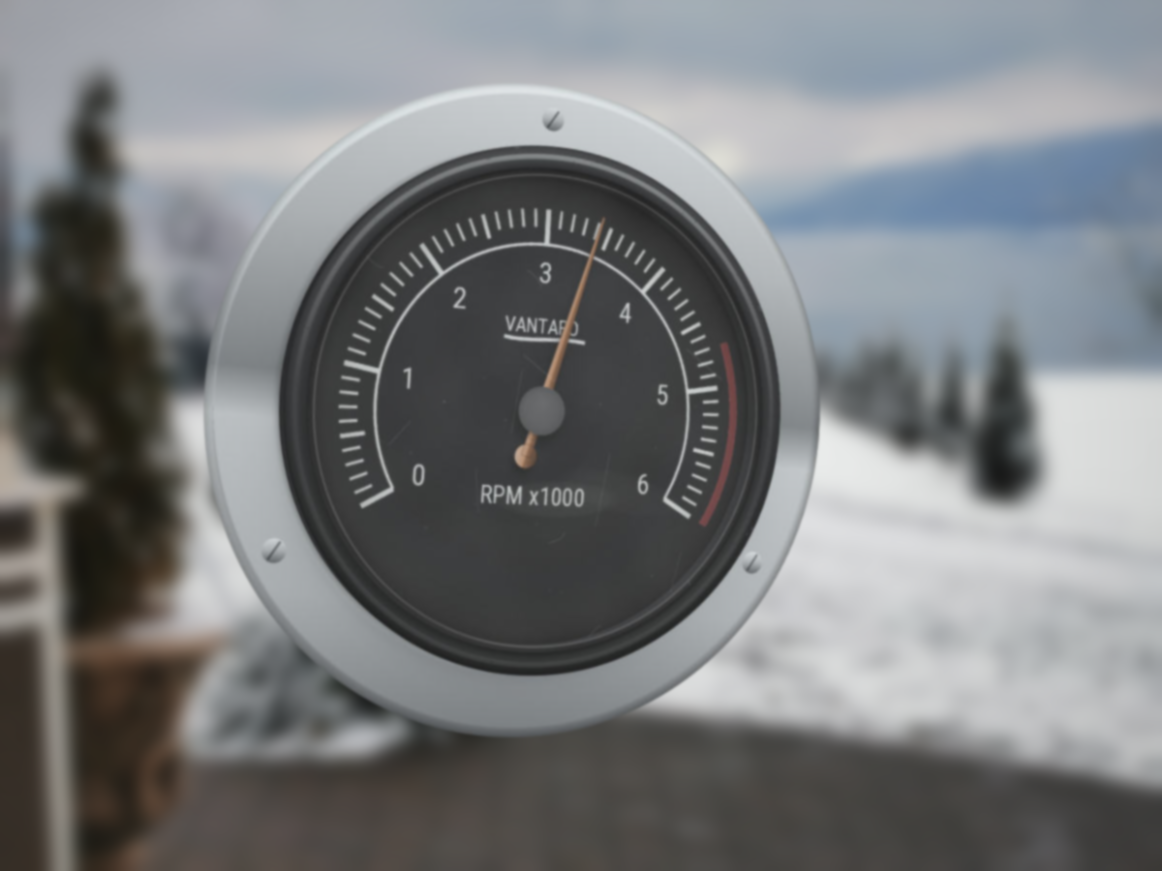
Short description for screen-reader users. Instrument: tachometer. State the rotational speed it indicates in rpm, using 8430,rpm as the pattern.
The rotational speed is 3400,rpm
